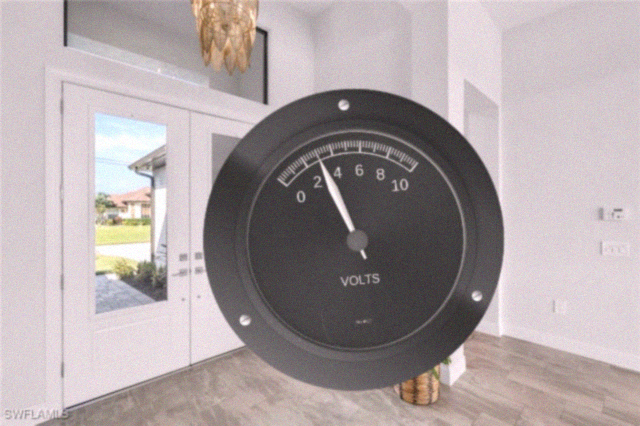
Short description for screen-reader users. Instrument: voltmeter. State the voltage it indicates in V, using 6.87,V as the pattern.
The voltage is 3,V
